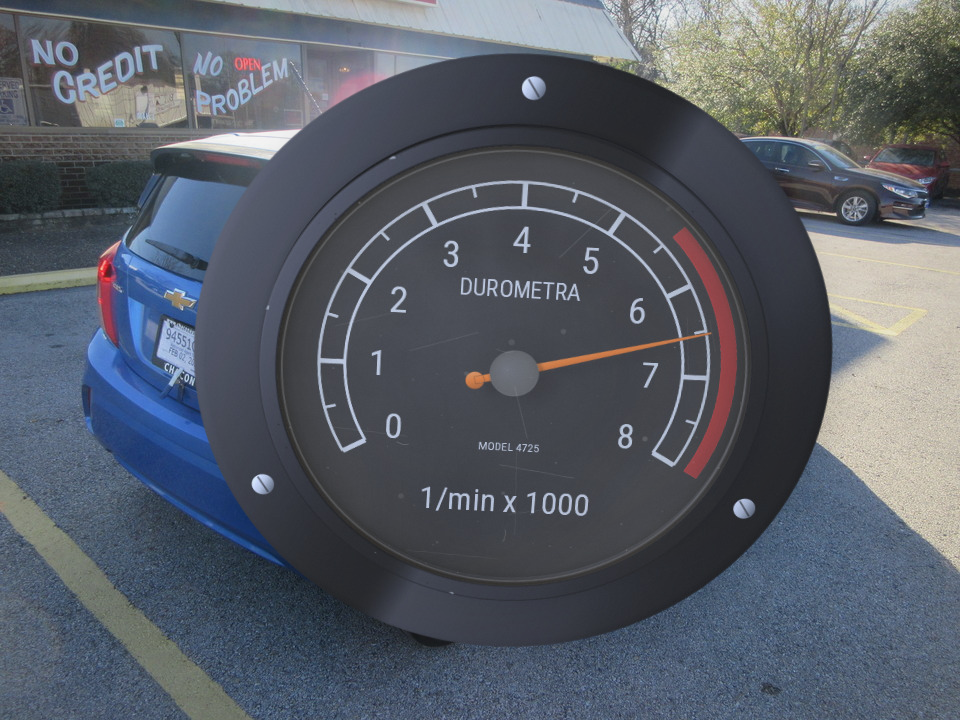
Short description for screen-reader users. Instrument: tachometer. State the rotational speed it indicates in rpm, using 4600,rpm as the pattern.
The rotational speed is 6500,rpm
